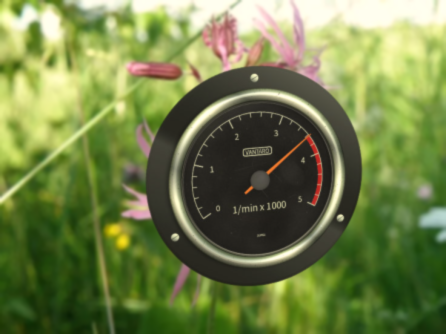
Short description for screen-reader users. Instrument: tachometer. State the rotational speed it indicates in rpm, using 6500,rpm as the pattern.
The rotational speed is 3600,rpm
